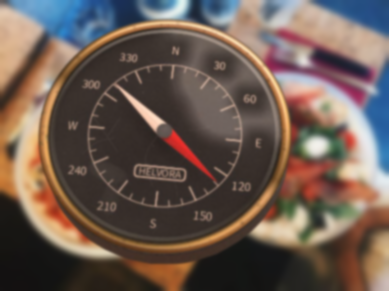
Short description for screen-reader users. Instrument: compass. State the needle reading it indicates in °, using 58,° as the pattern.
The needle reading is 130,°
